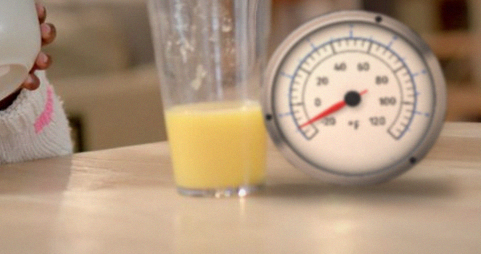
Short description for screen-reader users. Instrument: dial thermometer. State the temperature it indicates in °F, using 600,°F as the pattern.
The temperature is -12,°F
